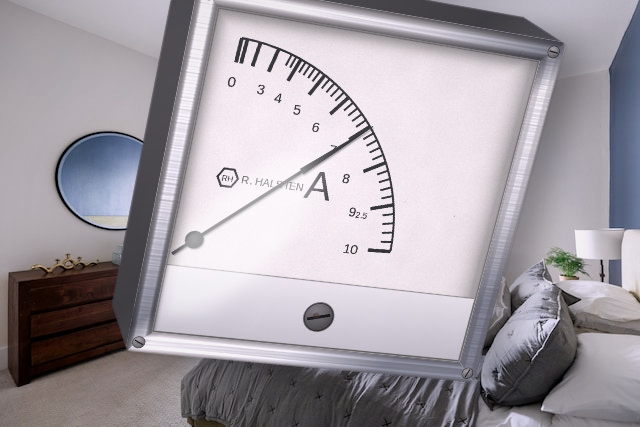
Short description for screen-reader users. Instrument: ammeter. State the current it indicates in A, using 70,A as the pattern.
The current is 7,A
